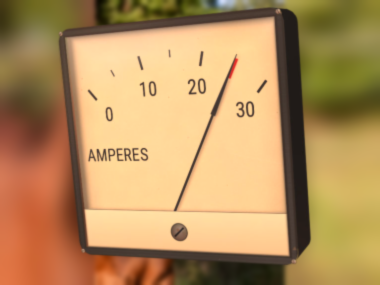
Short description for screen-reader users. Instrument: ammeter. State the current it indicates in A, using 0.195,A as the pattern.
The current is 25,A
